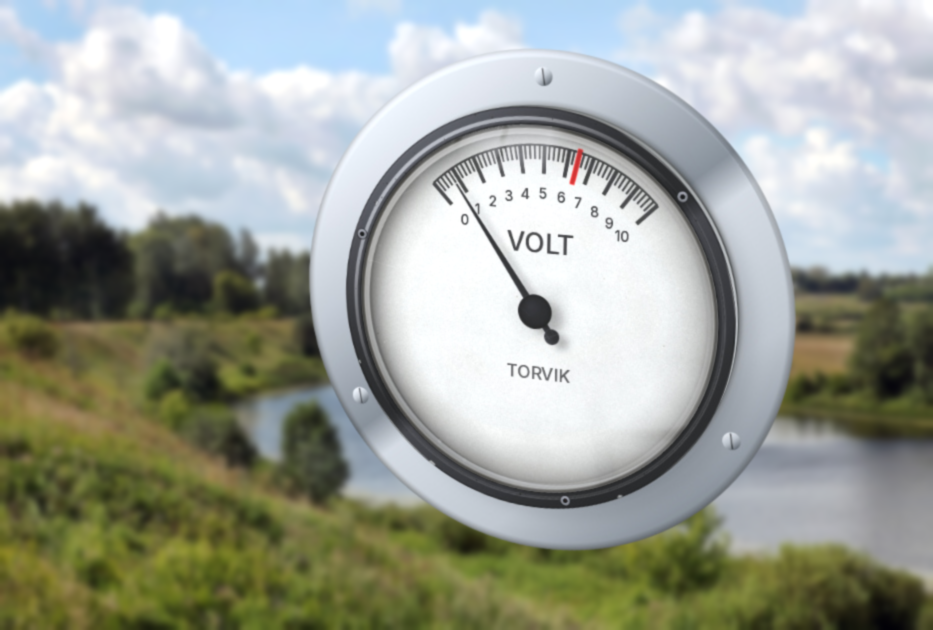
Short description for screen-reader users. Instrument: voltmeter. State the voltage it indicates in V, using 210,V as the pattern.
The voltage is 1,V
